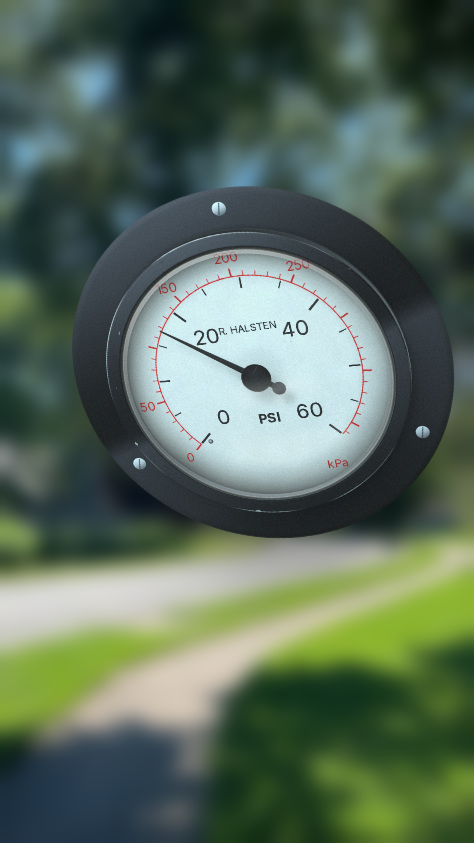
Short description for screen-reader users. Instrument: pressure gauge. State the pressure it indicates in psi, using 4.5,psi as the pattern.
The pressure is 17.5,psi
